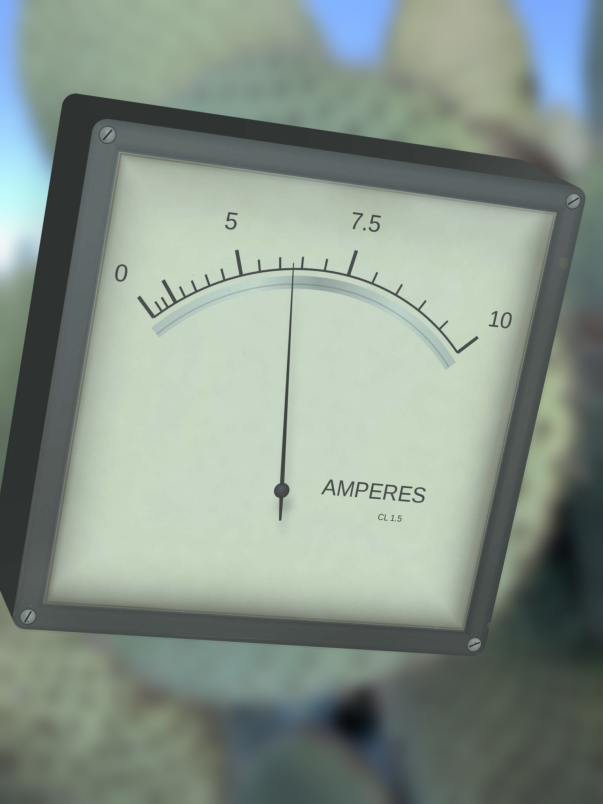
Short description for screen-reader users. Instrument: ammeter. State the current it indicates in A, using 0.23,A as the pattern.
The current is 6.25,A
